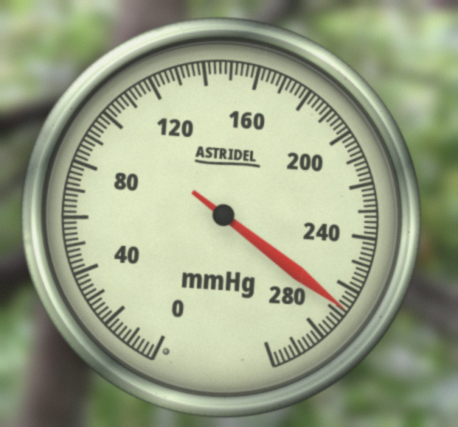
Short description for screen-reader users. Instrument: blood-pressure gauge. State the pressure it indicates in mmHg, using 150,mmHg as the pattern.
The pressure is 268,mmHg
